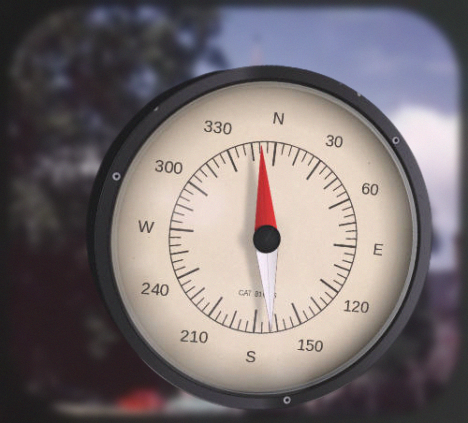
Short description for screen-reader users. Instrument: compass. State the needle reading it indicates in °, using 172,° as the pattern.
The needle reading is 350,°
